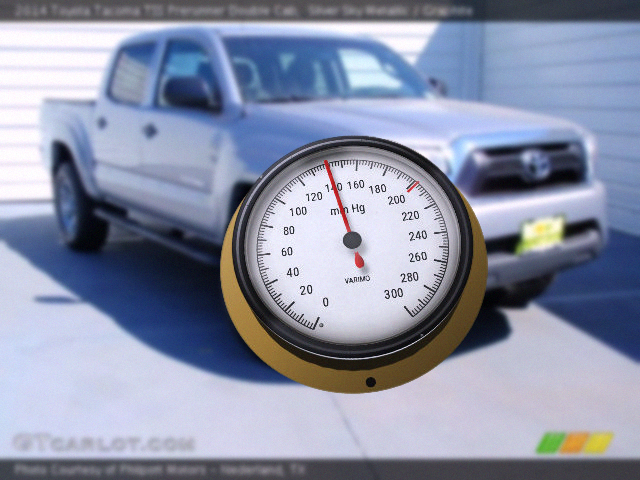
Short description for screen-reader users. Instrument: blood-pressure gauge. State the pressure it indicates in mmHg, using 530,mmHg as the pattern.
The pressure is 140,mmHg
